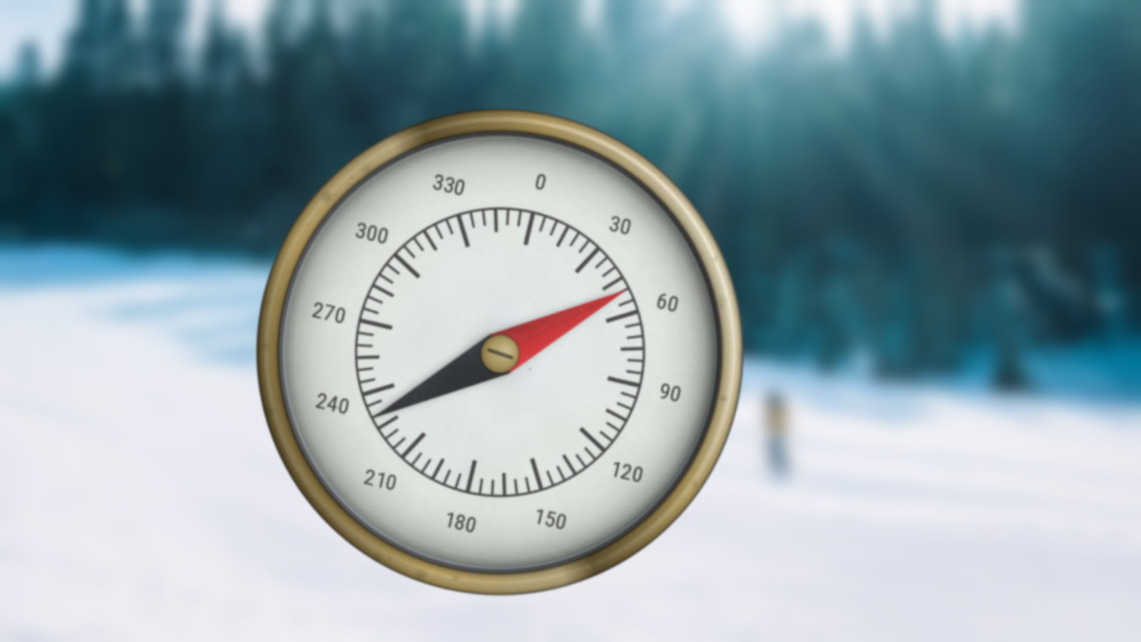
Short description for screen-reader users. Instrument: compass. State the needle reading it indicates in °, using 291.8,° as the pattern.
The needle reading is 50,°
